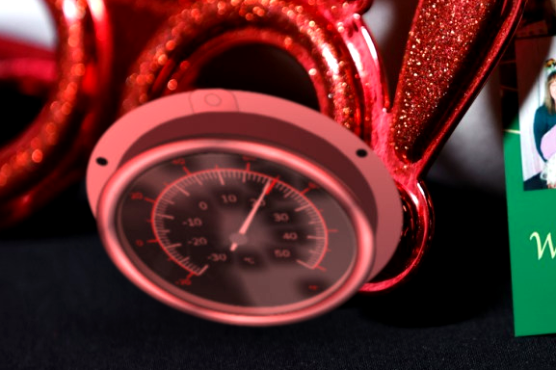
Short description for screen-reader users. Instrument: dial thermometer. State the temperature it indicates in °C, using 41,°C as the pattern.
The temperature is 20,°C
